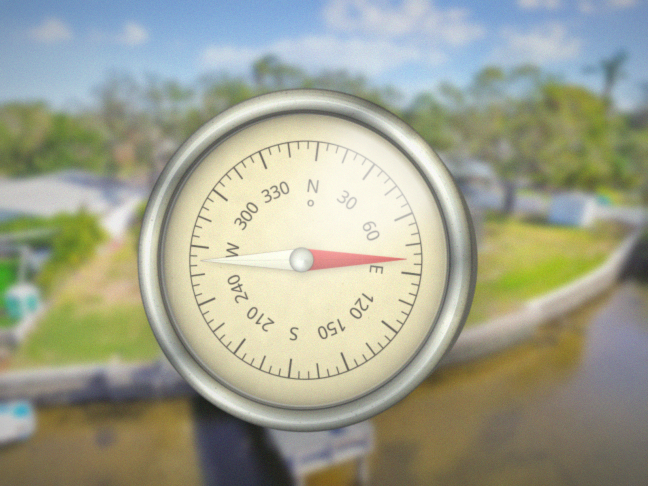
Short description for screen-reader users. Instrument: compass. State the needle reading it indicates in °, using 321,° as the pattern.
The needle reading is 82.5,°
